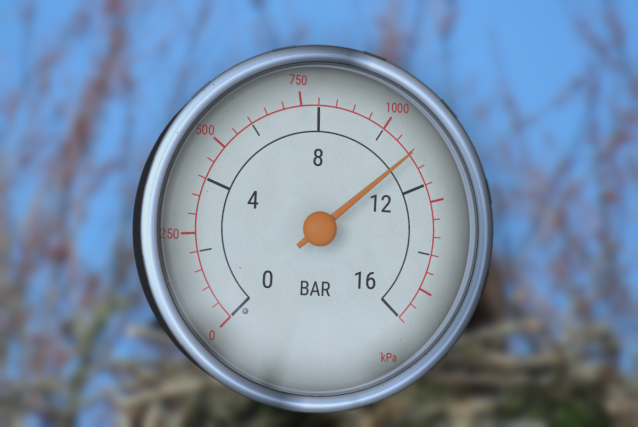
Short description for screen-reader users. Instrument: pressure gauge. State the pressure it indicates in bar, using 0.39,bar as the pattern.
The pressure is 11,bar
